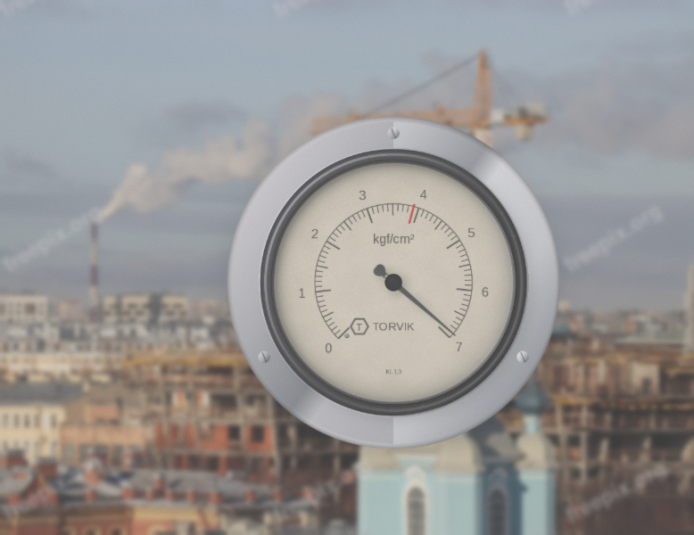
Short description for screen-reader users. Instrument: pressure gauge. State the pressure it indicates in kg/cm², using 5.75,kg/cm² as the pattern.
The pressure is 6.9,kg/cm²
